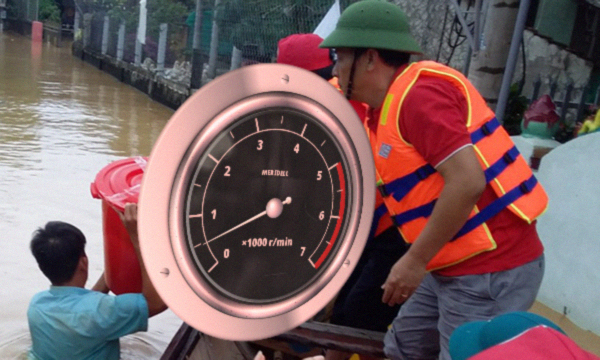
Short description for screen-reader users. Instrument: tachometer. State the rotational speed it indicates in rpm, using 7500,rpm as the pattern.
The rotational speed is 500,rpm
